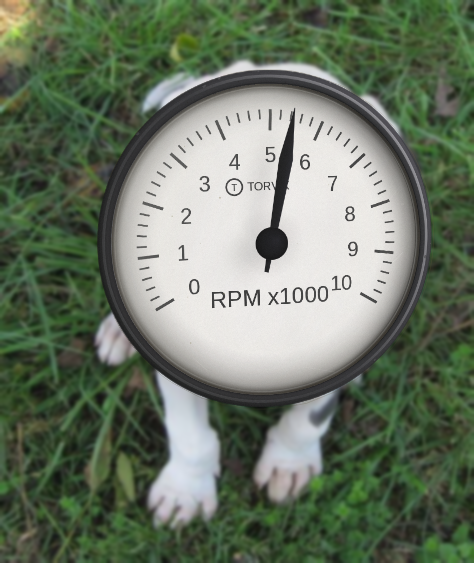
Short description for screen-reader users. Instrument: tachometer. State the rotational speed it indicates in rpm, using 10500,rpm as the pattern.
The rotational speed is 5400,rpm
